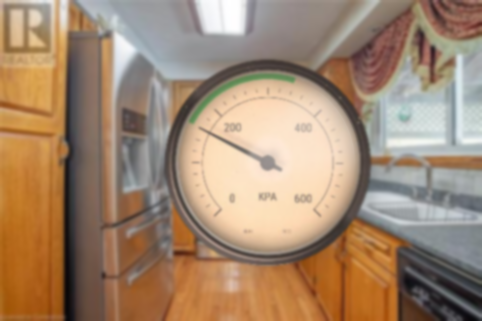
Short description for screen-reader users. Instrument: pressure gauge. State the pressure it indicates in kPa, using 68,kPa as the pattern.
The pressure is 160,kPa
